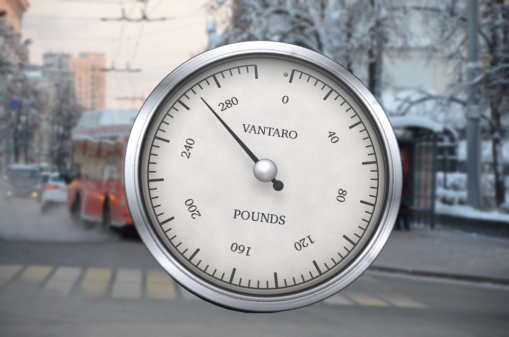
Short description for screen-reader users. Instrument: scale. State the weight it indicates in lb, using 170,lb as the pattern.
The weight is 268,lb
